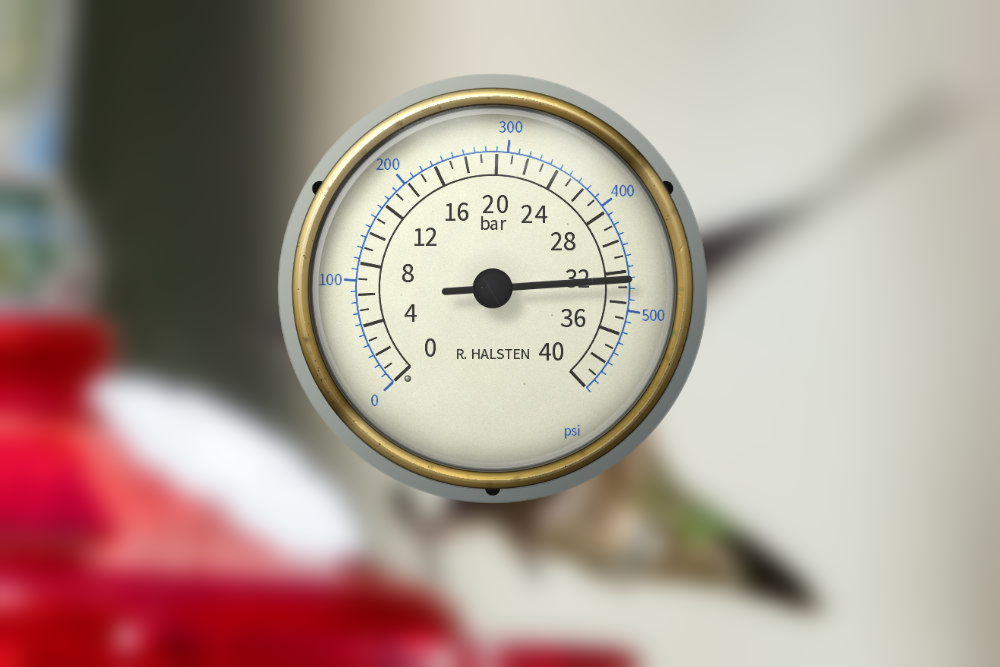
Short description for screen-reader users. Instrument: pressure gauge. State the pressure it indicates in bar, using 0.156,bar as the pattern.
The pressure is 32.5,bar
